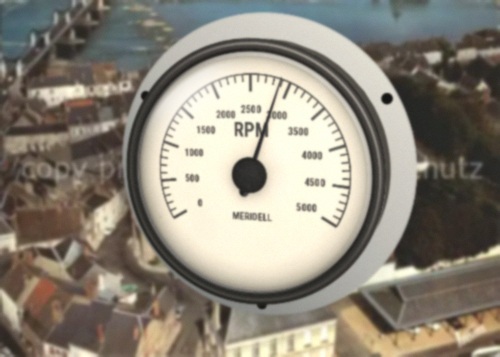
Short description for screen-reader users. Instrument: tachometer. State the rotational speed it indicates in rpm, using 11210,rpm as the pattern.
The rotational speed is 2900,rpm
